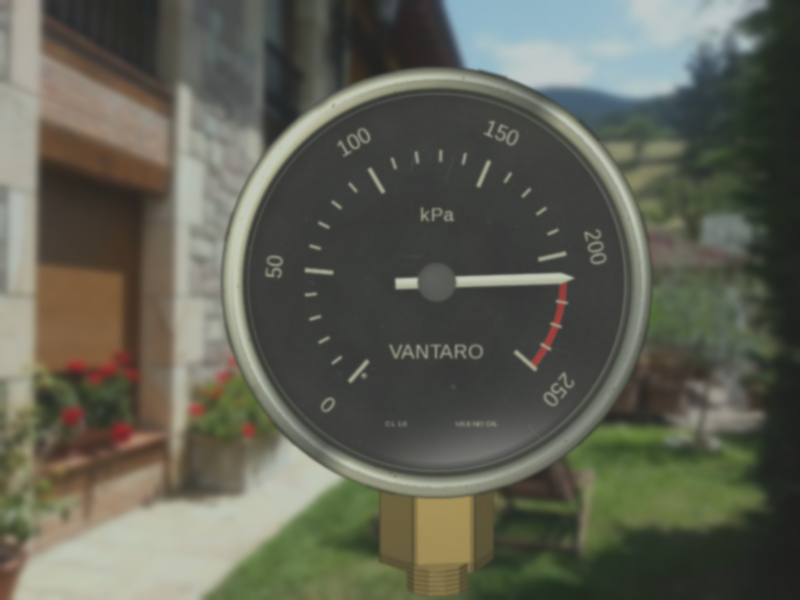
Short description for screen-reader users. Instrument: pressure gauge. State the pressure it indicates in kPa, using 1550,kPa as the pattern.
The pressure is 210,kPa
